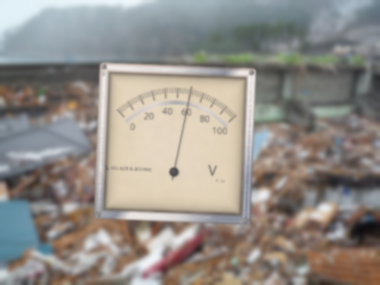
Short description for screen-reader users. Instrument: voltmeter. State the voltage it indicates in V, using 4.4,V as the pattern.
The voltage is 60,V
